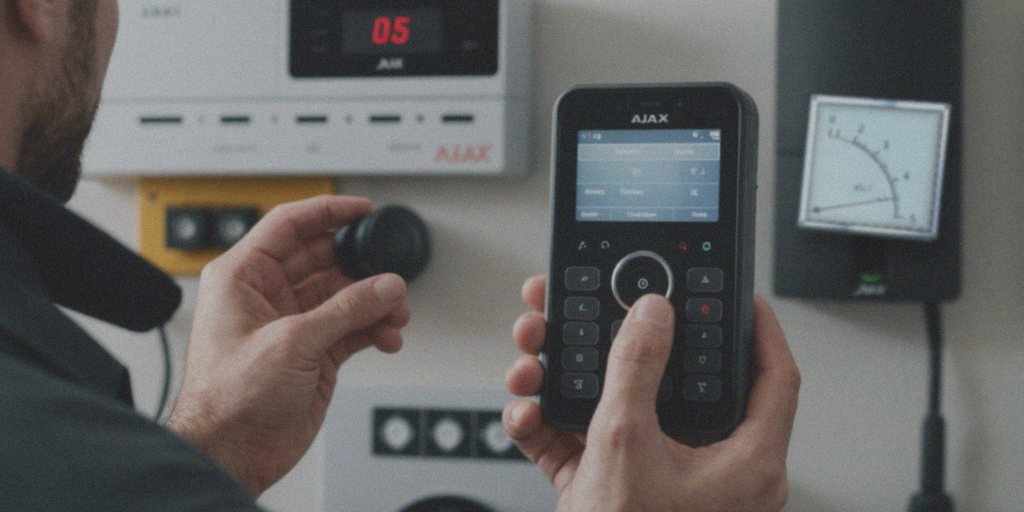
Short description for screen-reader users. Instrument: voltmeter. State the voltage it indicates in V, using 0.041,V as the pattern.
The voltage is 4.5,V
